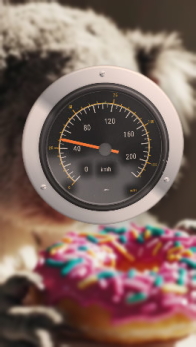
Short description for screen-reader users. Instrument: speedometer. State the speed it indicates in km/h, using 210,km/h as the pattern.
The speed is 50,km/h
